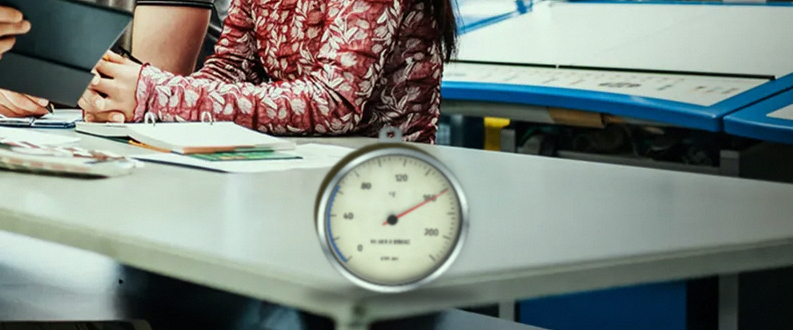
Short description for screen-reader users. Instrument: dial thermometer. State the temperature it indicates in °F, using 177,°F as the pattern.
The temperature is 160,°F
